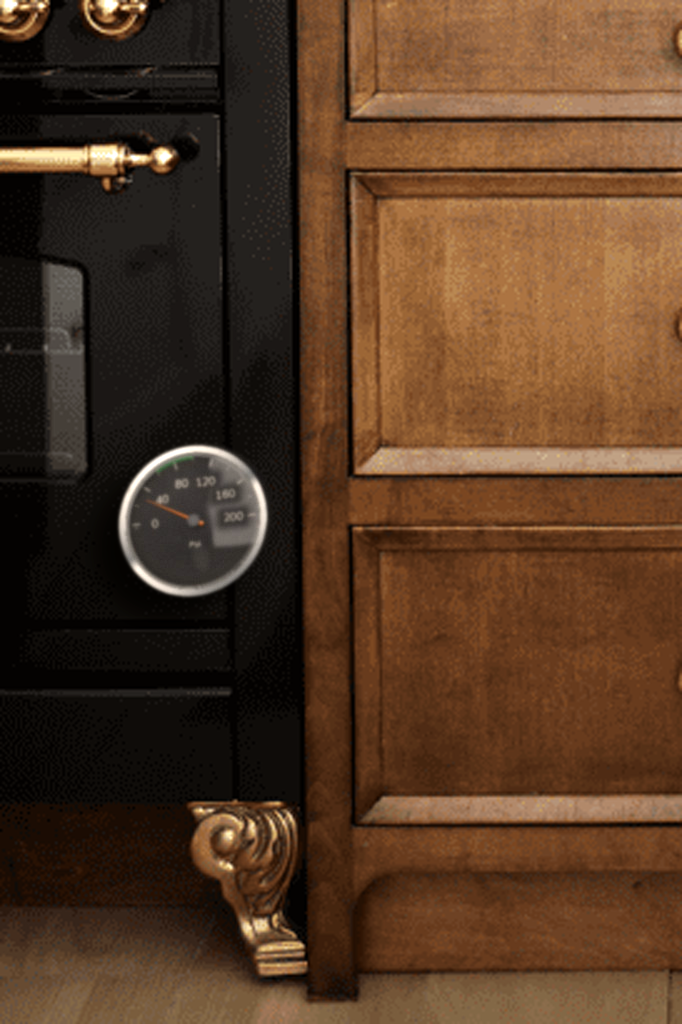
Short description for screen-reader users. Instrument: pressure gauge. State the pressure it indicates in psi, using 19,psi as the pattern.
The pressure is 30,psi
